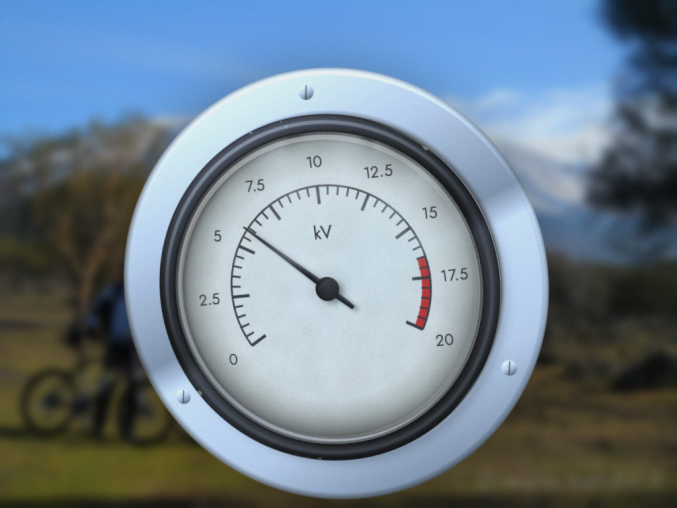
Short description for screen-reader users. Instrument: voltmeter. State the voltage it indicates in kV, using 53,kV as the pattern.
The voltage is 6,kV
